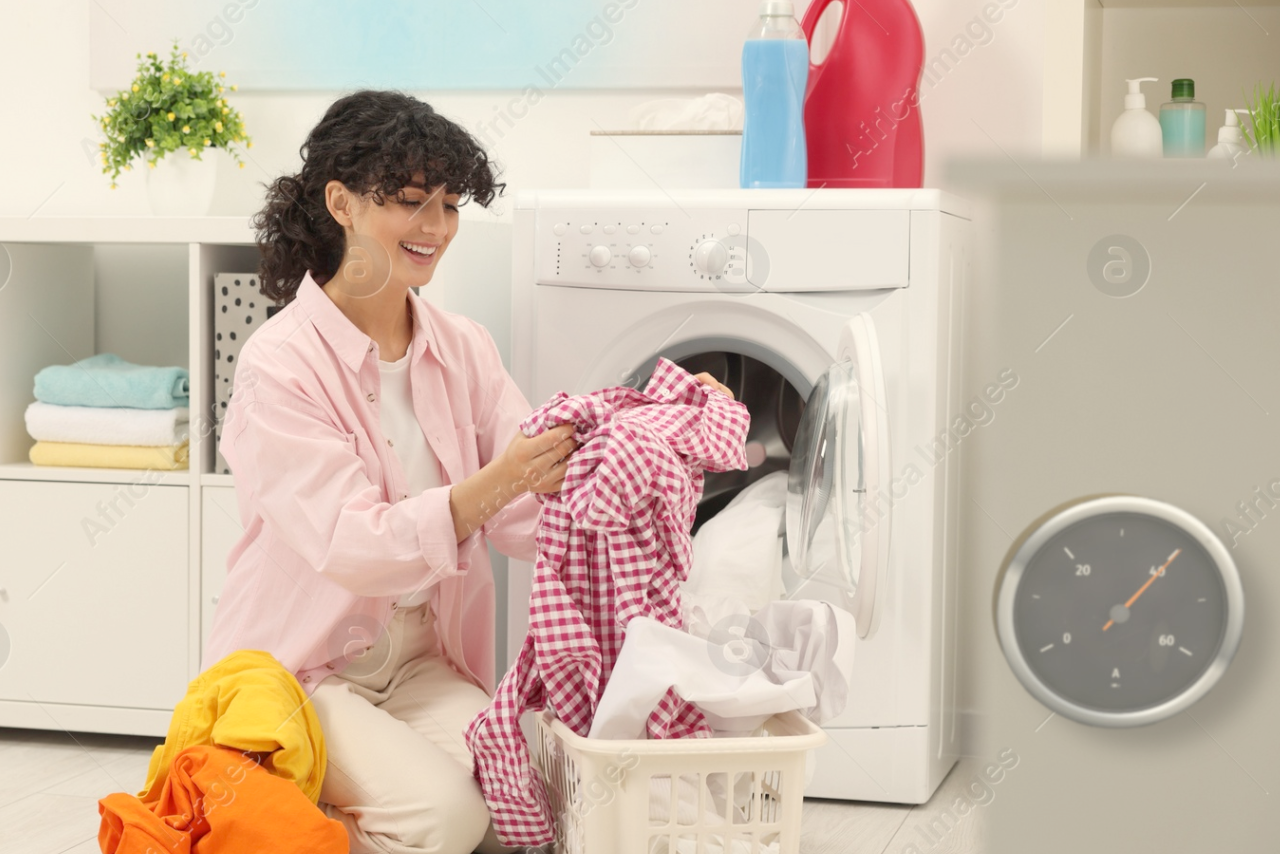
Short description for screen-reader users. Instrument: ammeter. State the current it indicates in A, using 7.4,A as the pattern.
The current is 40,A
